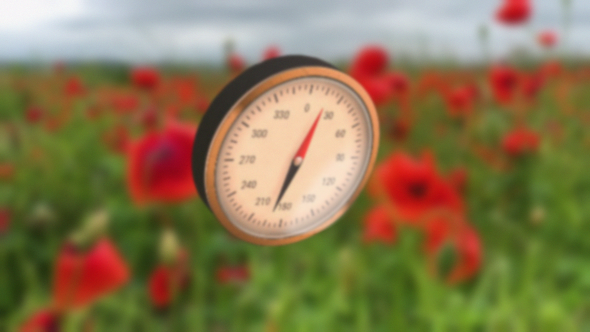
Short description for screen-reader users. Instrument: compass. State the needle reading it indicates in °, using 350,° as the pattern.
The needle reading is 15,°
